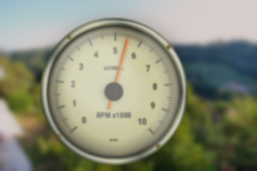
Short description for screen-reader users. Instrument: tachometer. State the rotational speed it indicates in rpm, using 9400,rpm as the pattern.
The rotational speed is 5500,rpm
